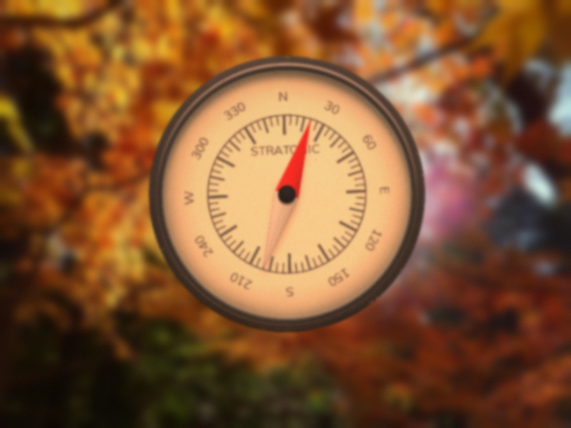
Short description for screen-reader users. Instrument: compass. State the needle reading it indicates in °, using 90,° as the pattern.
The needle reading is 20,°
